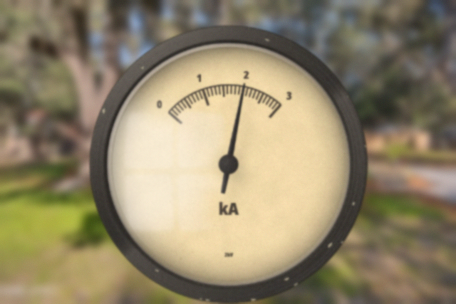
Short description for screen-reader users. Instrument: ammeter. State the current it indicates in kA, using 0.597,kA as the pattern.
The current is 2,kA
